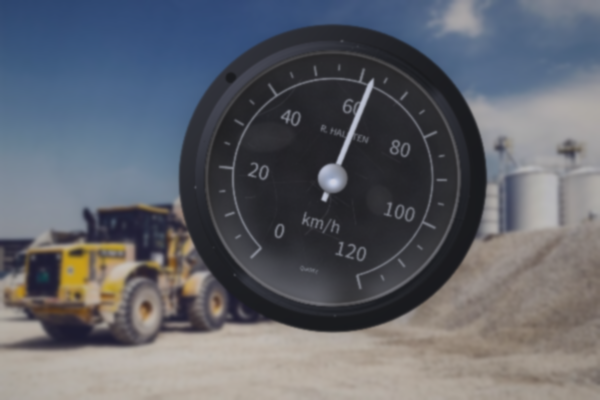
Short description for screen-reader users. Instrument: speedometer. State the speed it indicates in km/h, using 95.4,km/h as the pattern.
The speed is 62.5,km/h
